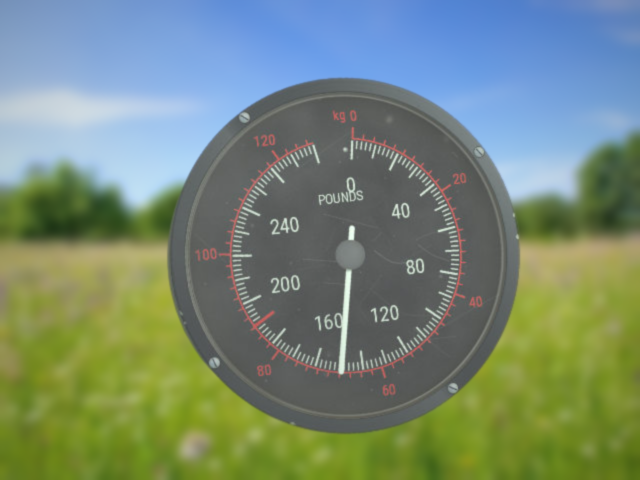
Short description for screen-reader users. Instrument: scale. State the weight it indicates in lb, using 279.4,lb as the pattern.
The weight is 150,lb
